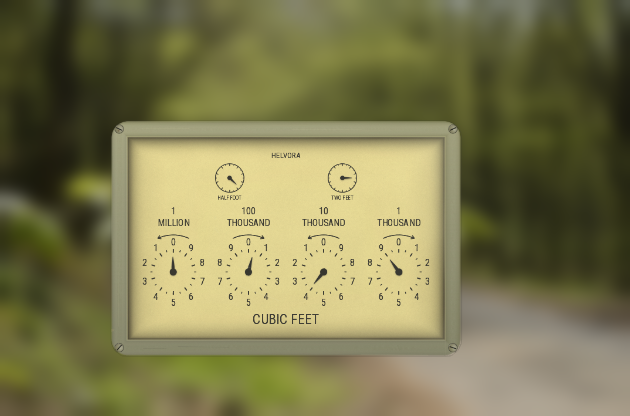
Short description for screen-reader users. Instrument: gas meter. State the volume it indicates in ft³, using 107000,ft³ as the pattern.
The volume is 3900,ft³
